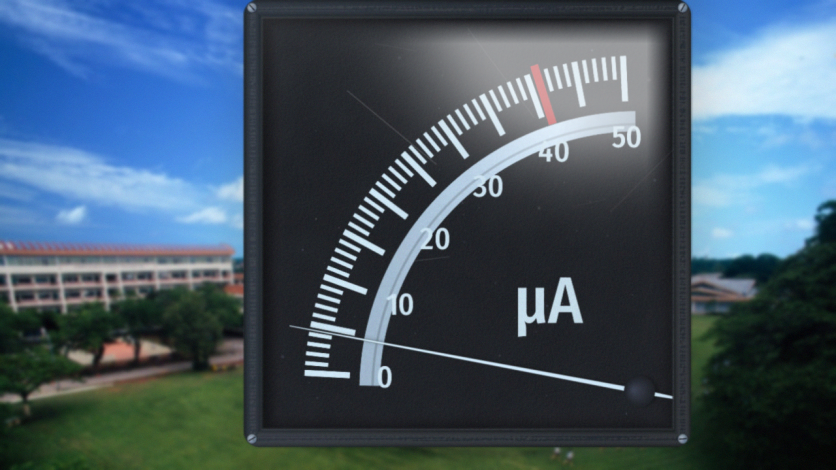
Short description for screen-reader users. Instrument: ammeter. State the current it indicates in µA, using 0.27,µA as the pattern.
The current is 4.5,µA
